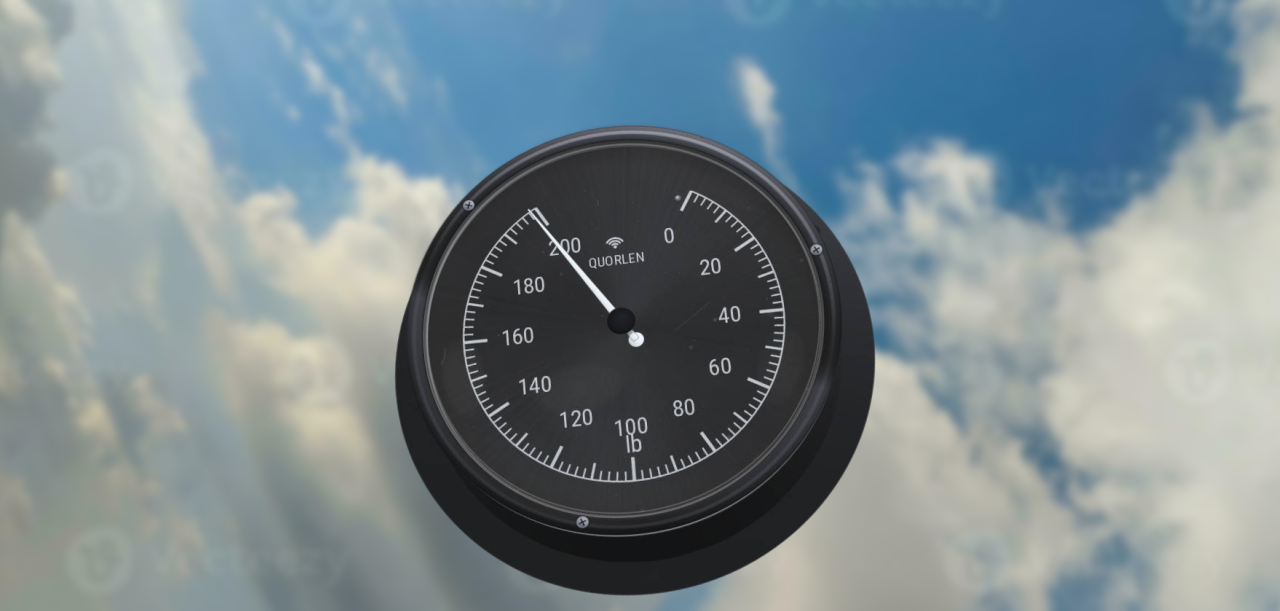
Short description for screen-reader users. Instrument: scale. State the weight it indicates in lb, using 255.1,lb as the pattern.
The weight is 198,lb
